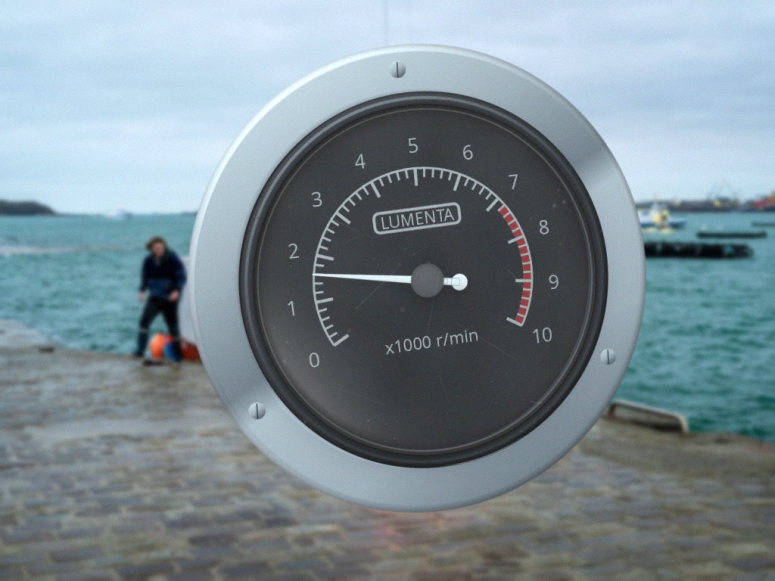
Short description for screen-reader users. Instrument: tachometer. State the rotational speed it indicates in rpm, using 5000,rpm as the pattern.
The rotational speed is 1600,rpm
